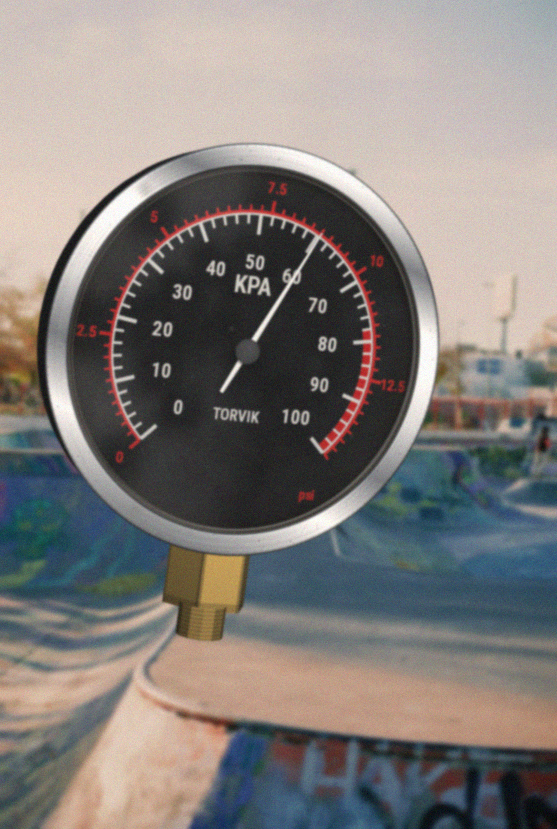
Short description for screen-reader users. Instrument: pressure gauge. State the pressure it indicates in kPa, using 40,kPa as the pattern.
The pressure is 60,kPa
